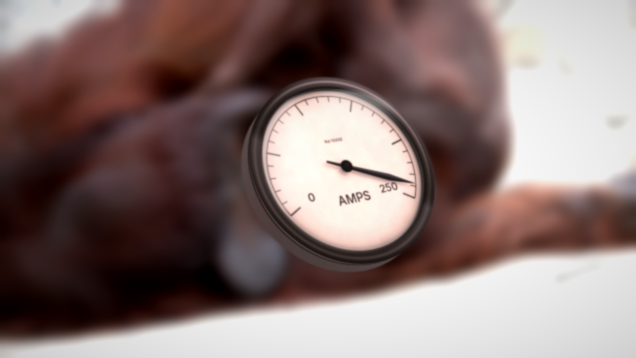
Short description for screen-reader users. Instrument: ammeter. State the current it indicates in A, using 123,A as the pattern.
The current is 240,A
